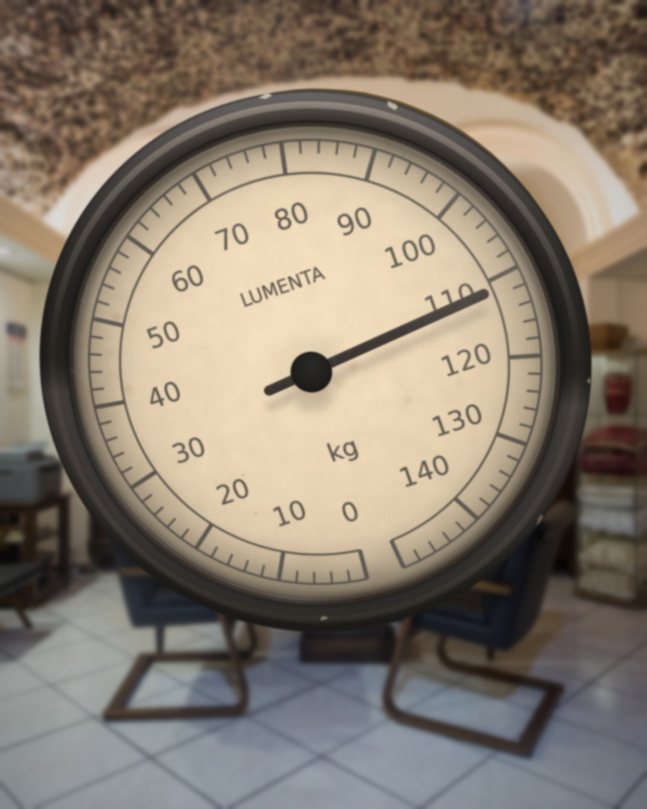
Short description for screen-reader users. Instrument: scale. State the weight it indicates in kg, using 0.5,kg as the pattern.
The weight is 111,kg
